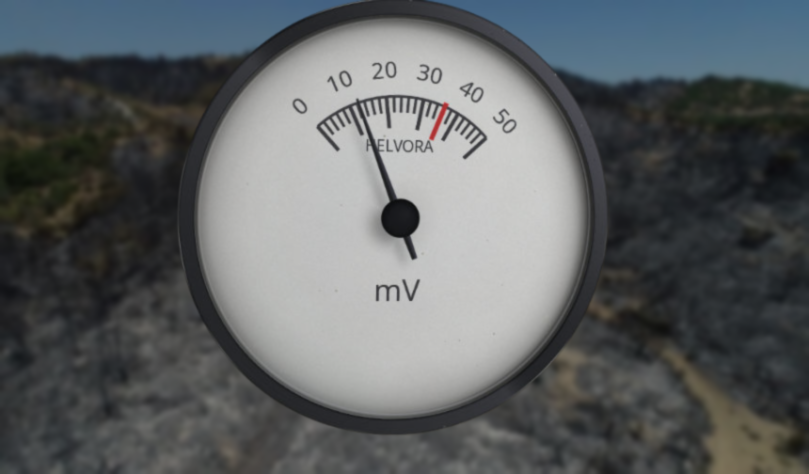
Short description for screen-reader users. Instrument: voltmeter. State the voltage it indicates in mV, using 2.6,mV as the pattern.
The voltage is 12,mV
